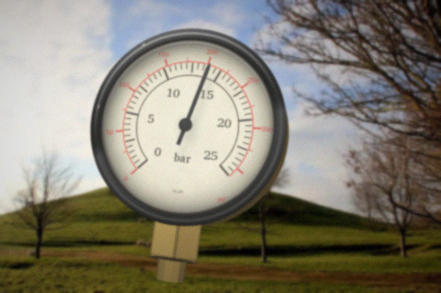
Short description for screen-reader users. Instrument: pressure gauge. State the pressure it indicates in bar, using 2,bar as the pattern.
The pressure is 14,bar
